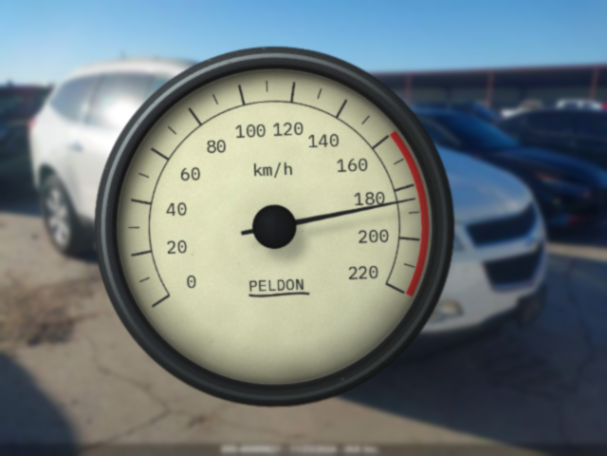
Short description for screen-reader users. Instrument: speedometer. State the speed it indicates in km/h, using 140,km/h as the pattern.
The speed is 185,km/h
